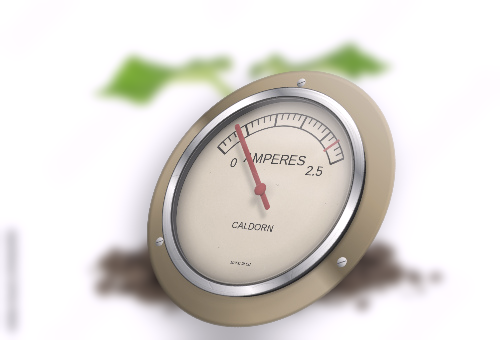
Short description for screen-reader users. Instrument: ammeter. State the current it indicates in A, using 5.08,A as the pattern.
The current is 0.4,A
